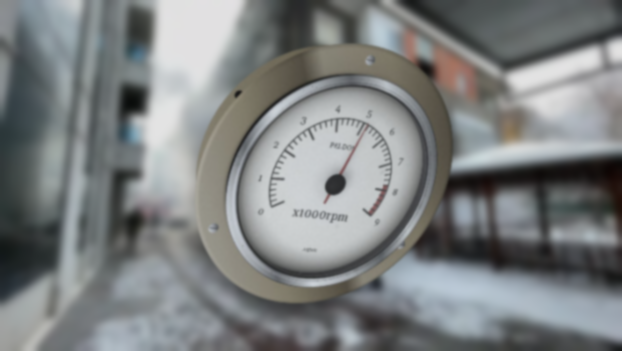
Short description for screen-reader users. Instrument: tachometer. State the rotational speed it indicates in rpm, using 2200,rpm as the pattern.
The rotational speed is 5000,rpm
